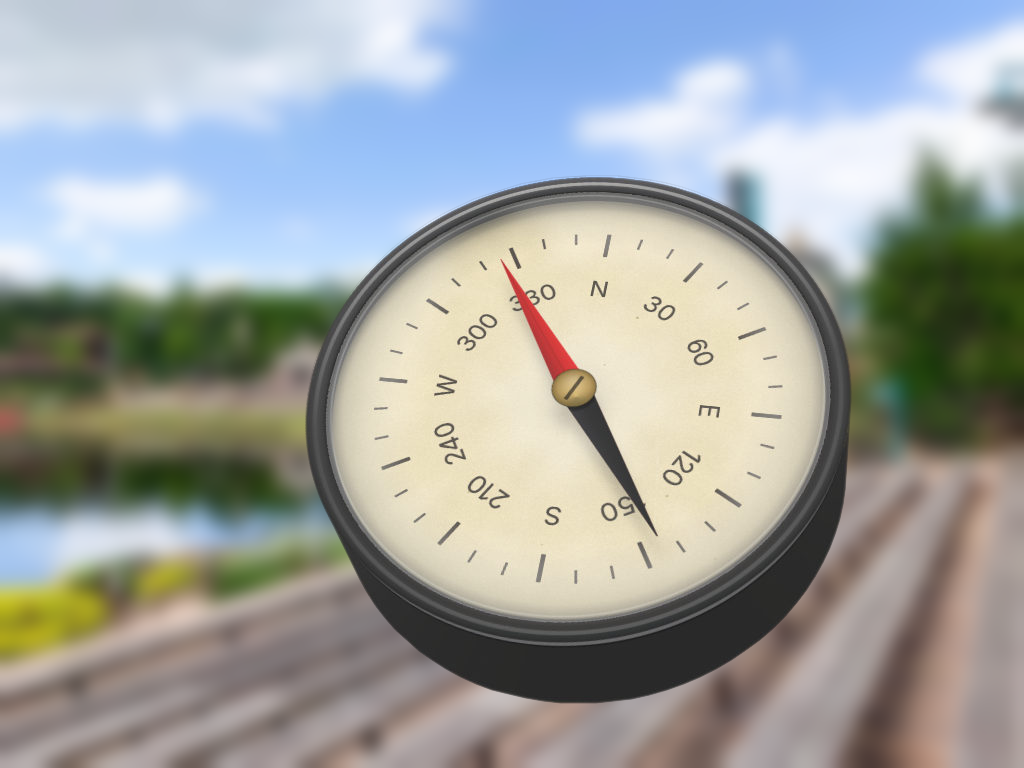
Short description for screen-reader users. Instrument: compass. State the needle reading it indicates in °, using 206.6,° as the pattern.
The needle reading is 325,°
